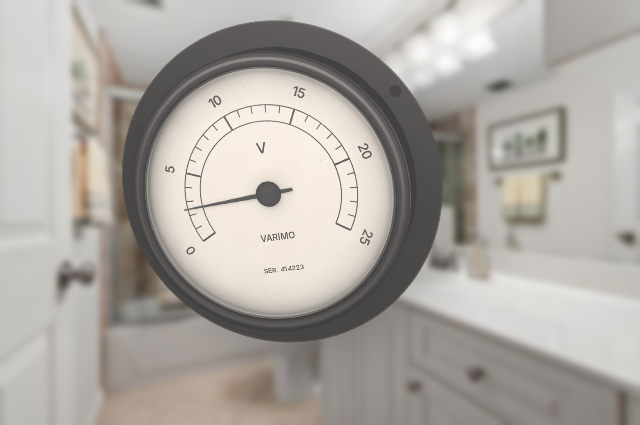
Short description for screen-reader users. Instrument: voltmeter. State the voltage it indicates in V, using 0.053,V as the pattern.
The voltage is 2.5,V
